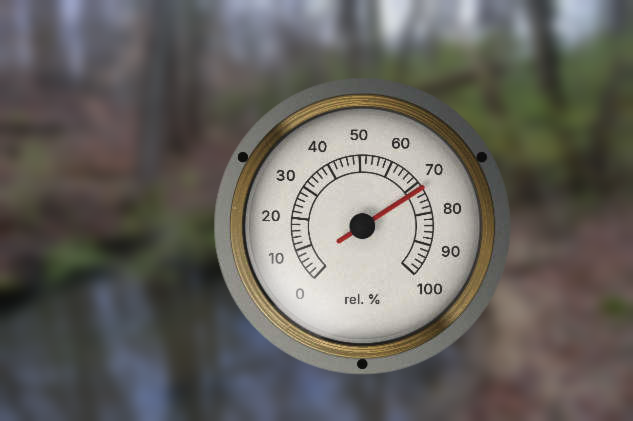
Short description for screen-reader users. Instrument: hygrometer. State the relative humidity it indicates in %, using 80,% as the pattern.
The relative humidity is 72,%
